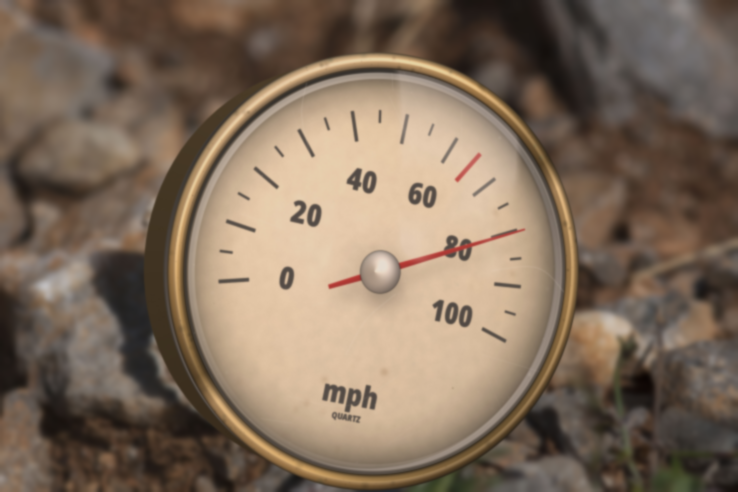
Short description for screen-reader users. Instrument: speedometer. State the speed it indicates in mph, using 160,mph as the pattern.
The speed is 80,mph
